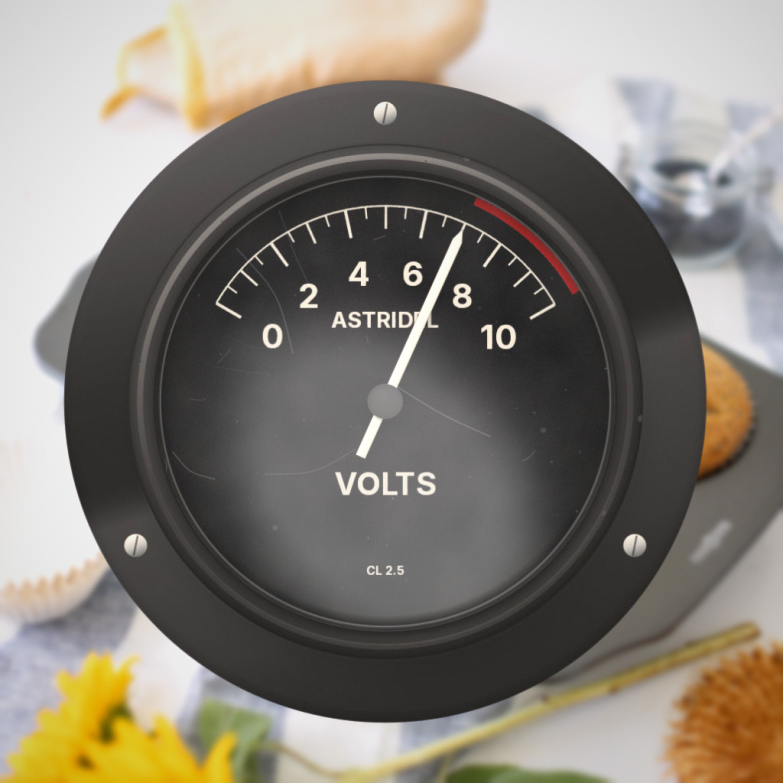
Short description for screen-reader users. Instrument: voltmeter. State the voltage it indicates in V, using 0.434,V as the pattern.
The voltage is 7,V
